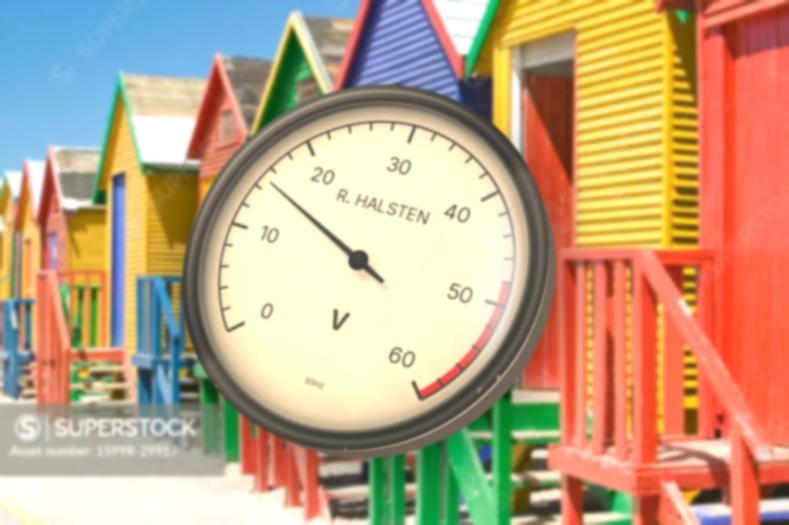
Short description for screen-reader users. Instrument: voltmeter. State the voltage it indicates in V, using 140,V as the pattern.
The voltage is 15,V
